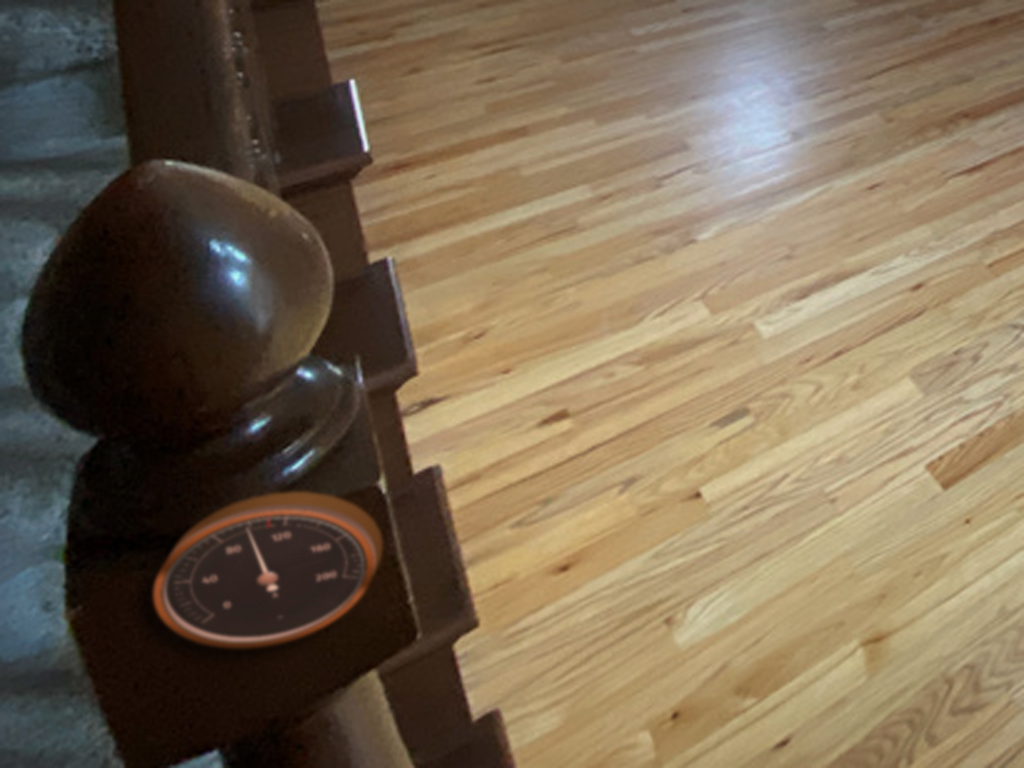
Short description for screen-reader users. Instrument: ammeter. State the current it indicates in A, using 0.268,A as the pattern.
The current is 100,A
